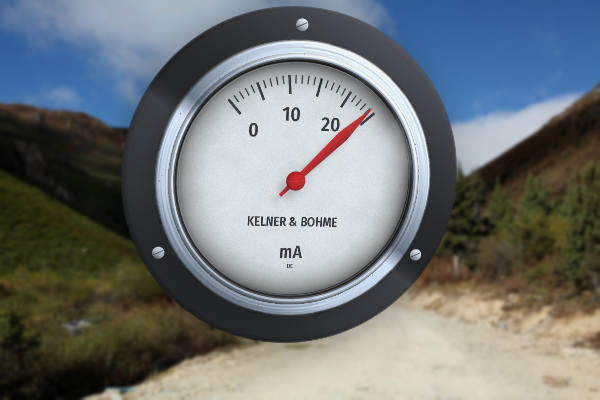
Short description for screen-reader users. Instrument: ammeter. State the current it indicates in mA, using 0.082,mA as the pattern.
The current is 24,mA
